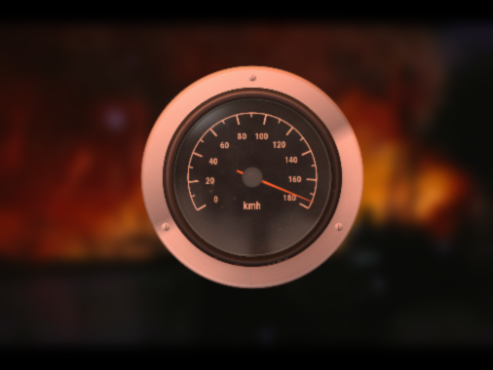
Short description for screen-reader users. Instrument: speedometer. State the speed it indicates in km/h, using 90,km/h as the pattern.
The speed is 175,km/h
